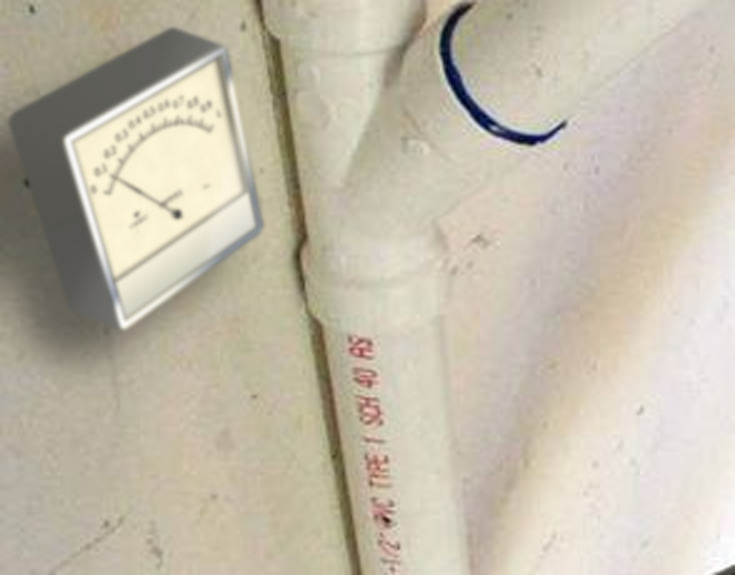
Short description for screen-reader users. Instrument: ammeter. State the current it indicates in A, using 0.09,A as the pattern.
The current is 0.1,A
